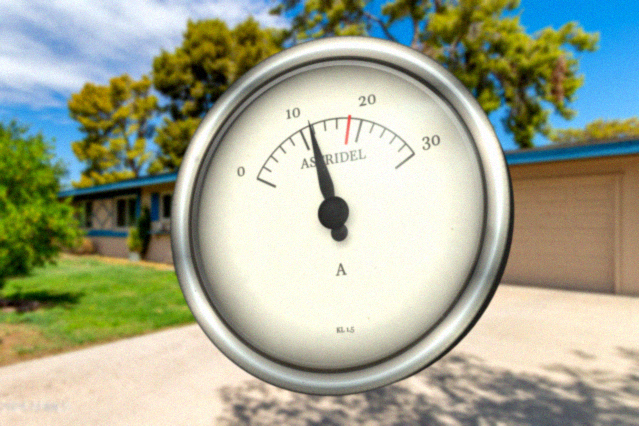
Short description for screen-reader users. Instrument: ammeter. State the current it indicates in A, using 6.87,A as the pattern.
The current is 12,A
